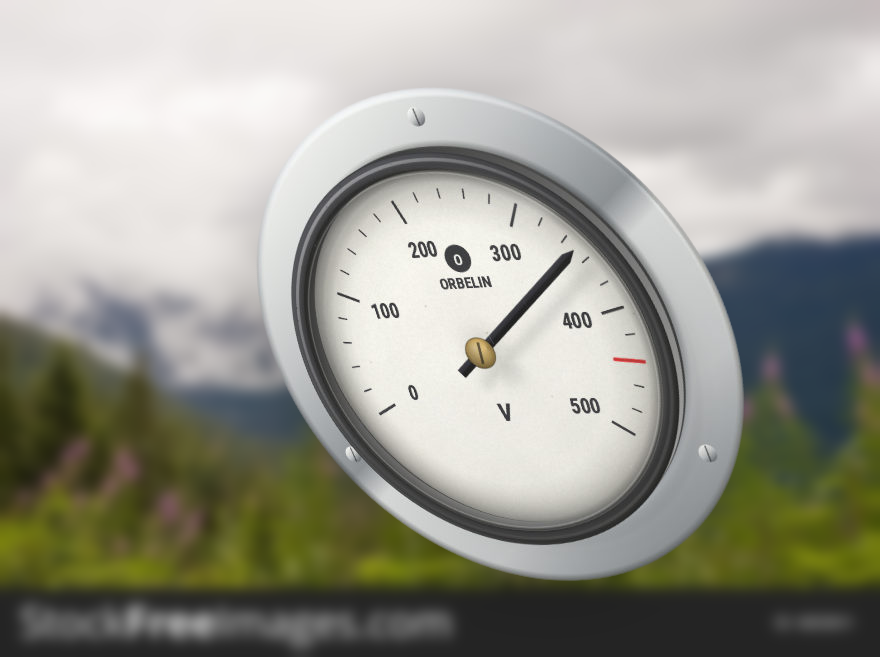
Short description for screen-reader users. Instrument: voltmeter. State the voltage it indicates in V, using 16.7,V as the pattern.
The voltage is 350,V
